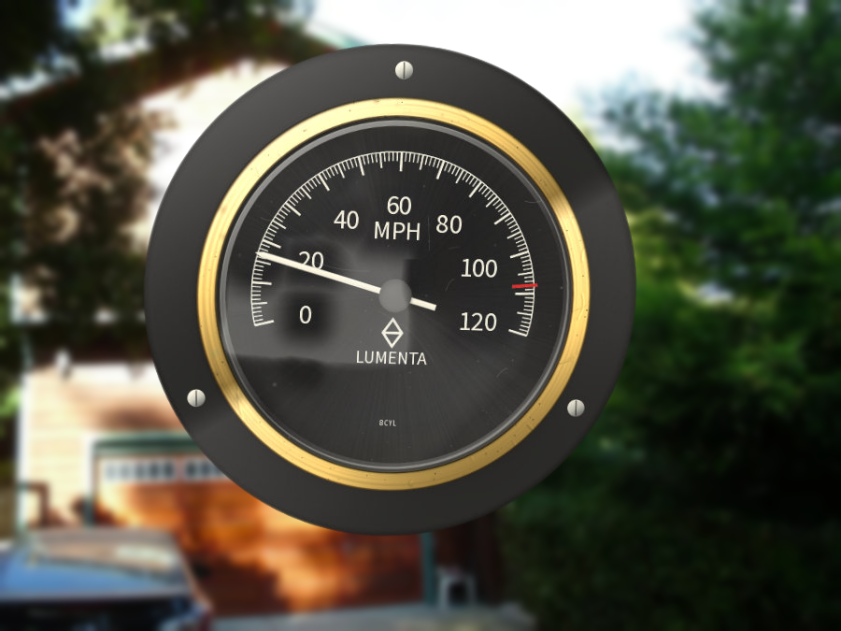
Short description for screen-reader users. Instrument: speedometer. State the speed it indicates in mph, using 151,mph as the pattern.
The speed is 17,mph
